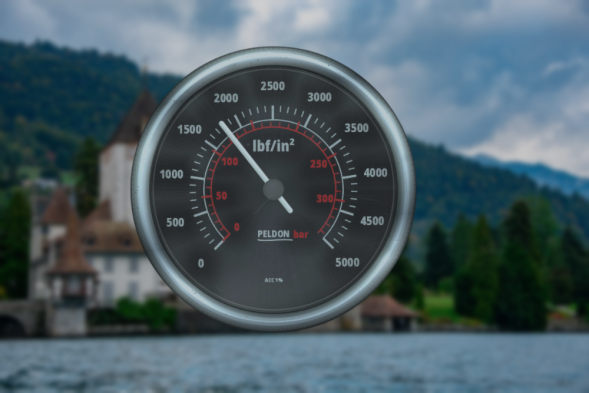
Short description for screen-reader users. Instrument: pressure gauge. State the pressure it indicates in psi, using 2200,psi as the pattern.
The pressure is 1800,psi
